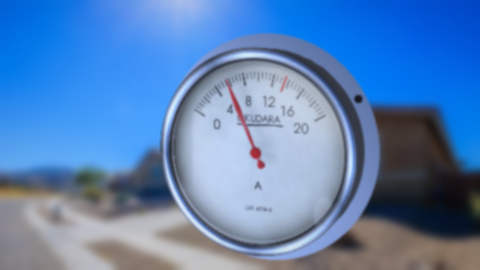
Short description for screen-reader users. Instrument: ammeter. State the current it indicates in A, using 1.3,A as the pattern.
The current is 6,A
